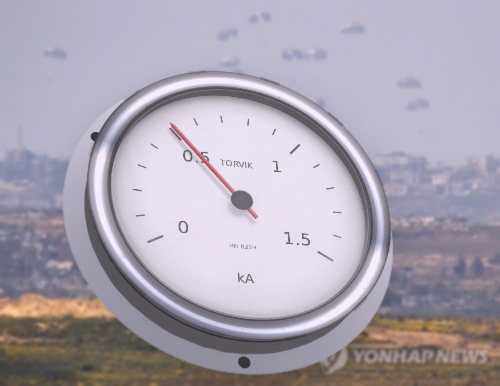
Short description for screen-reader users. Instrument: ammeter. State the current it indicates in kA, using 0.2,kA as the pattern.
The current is 0.5,kA
